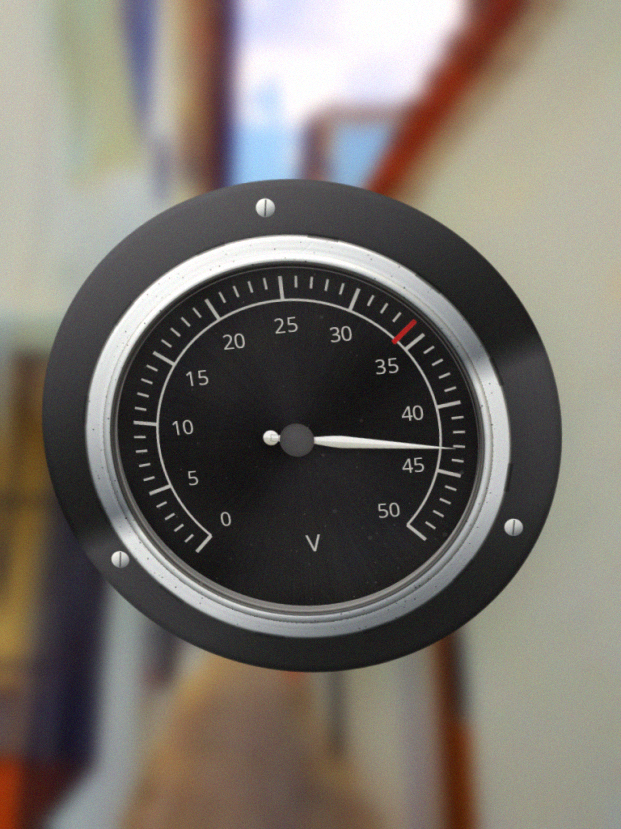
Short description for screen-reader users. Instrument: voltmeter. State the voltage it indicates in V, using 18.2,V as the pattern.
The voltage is 43,V
